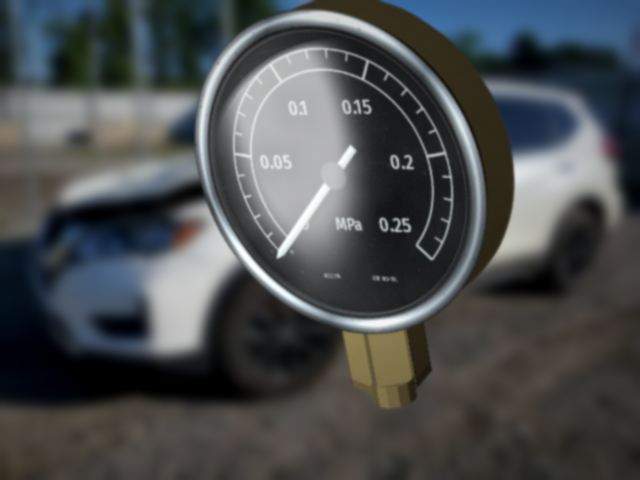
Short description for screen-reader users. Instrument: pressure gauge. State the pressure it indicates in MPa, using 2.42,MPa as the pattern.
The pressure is 0,MPa
